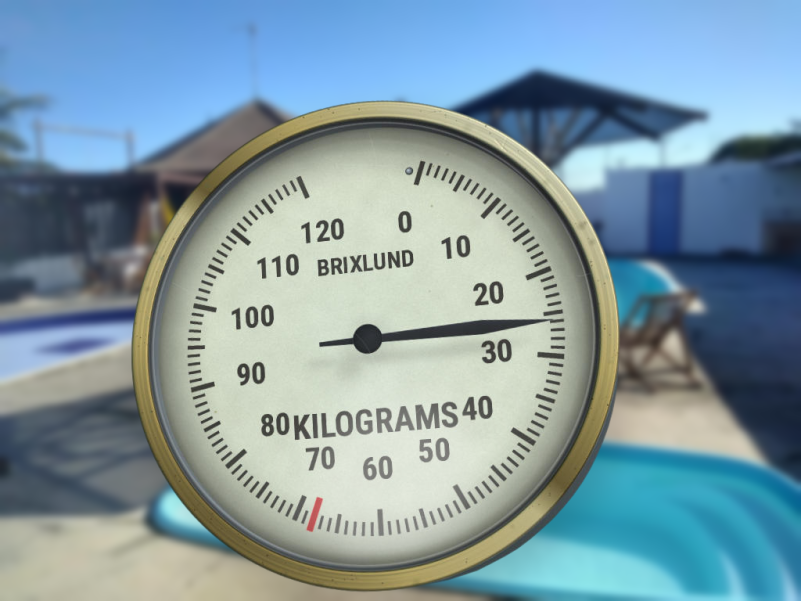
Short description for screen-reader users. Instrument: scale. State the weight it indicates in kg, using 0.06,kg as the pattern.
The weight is 26,kg
